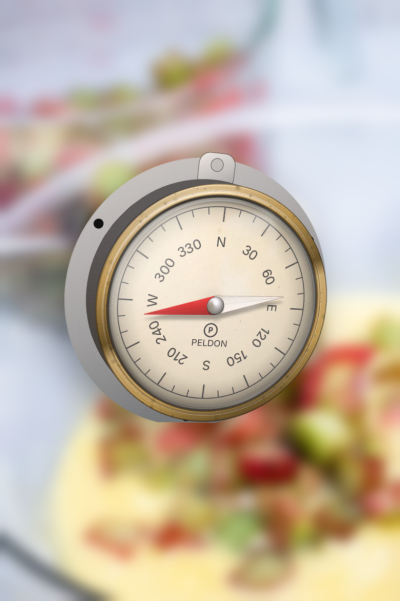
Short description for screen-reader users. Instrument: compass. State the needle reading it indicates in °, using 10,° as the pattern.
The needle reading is 260,°
